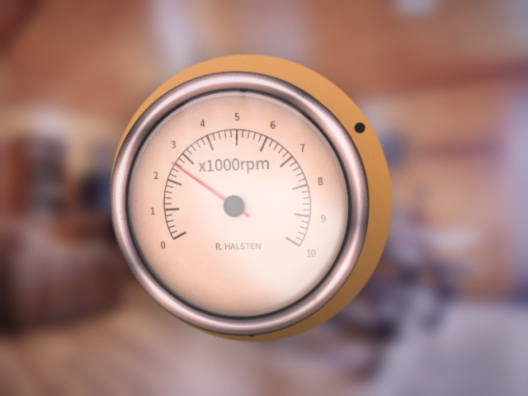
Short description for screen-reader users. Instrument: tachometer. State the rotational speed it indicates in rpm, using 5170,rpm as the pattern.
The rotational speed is 2600,rpm
